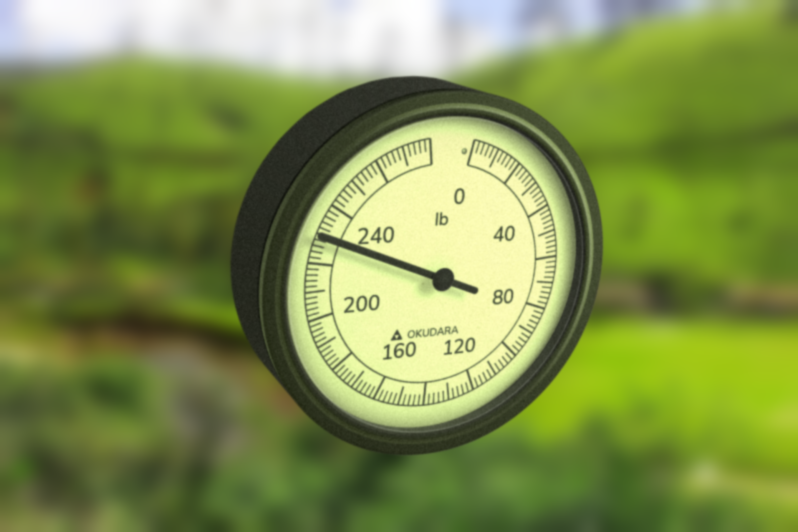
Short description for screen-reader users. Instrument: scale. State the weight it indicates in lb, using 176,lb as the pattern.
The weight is 230,lb
